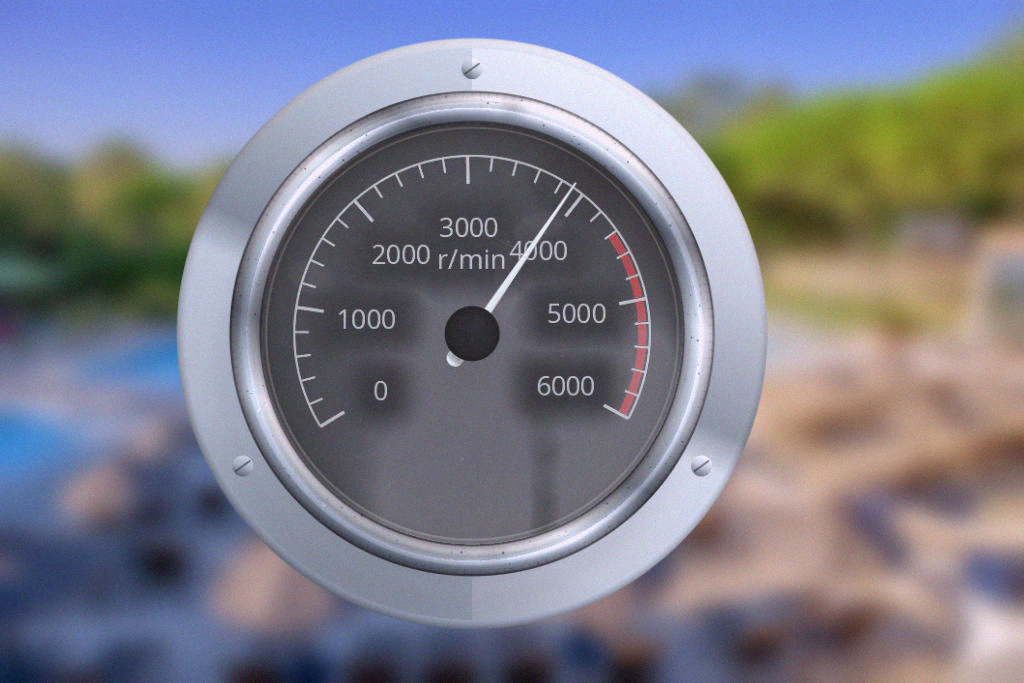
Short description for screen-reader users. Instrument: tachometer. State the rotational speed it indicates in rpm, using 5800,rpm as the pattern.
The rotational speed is 3900,rpm
